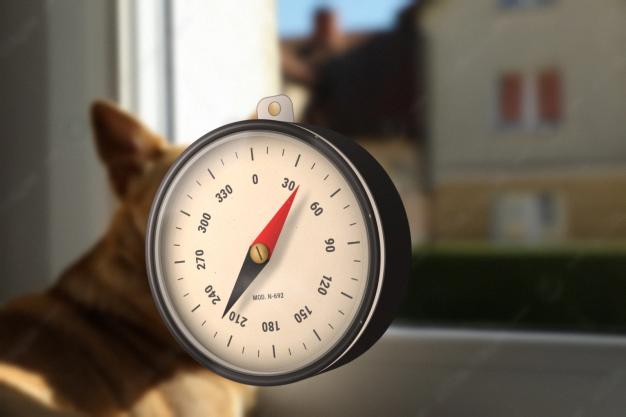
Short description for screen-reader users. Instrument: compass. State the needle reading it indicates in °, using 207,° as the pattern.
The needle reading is 40,°
